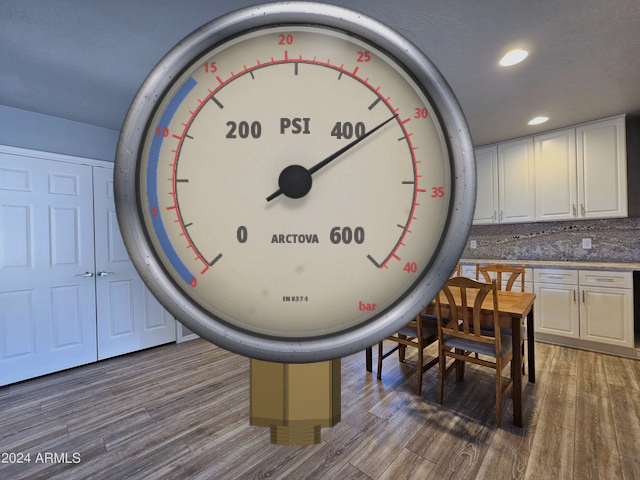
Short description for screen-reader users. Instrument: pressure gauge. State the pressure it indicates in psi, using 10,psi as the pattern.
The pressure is 425,psi
